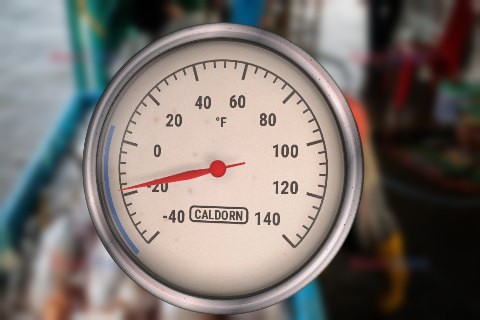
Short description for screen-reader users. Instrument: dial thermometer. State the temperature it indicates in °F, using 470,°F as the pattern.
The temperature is -18,°F
